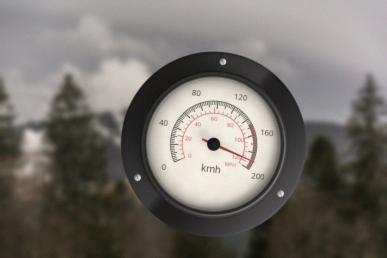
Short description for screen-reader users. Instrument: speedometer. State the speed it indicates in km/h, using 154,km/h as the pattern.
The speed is 190,km/h
